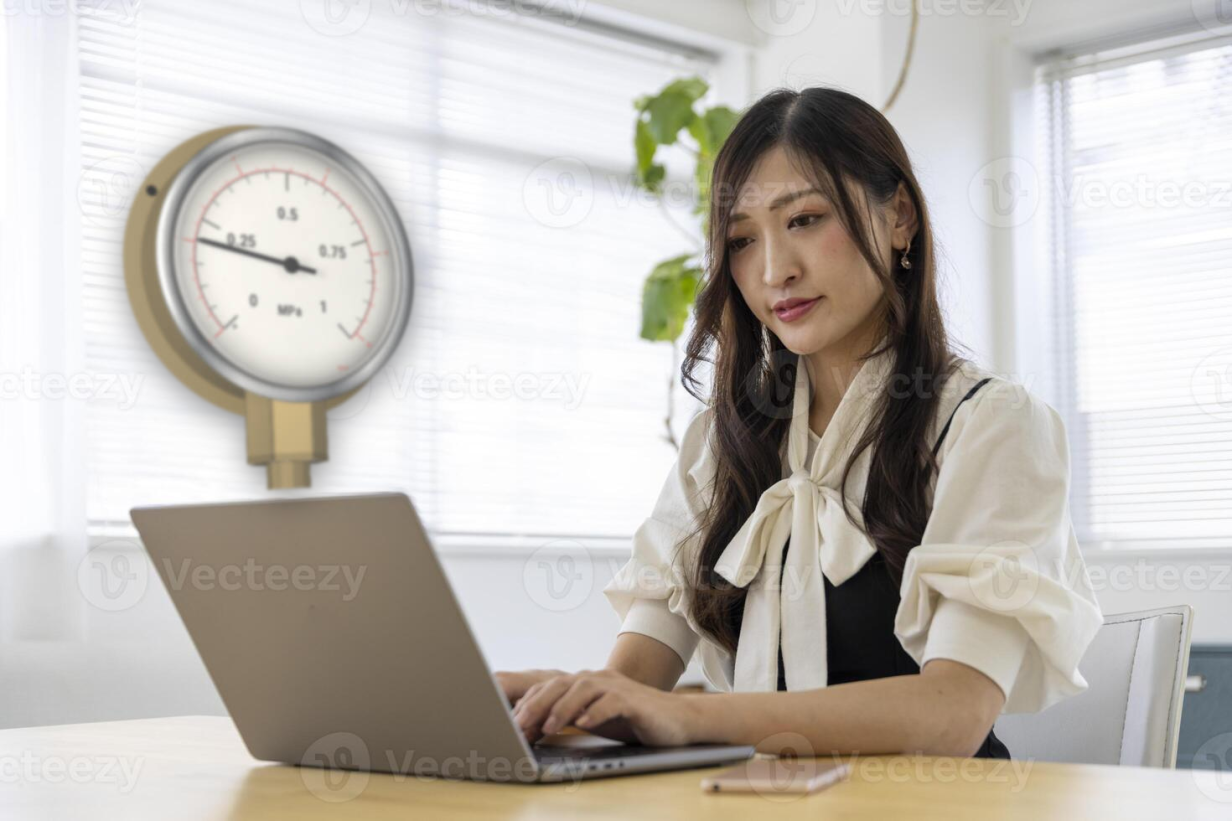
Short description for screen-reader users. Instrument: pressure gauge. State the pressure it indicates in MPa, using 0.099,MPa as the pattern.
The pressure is 0.2,MPa
